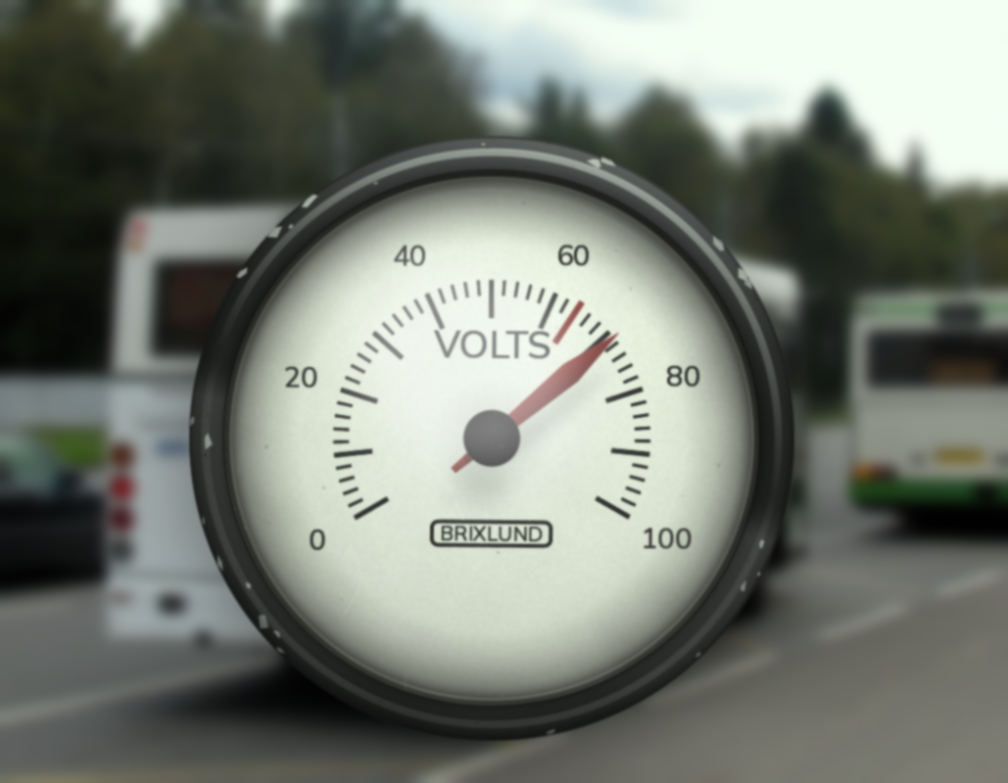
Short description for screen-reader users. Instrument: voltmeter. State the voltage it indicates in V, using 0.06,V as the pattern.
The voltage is 71,V
